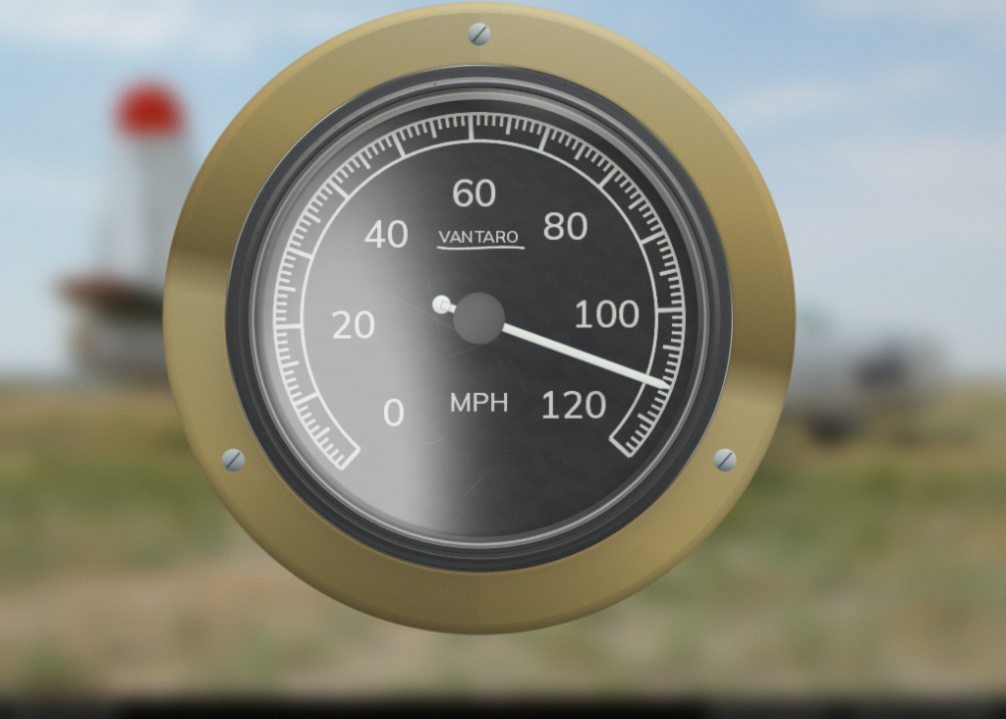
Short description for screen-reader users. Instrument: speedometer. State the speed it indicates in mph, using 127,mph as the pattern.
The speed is 110,mph
